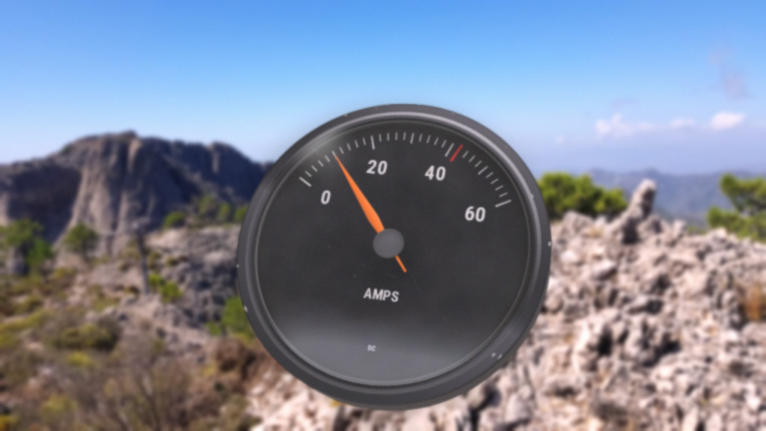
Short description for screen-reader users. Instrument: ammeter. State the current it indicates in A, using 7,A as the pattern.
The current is 10,A
